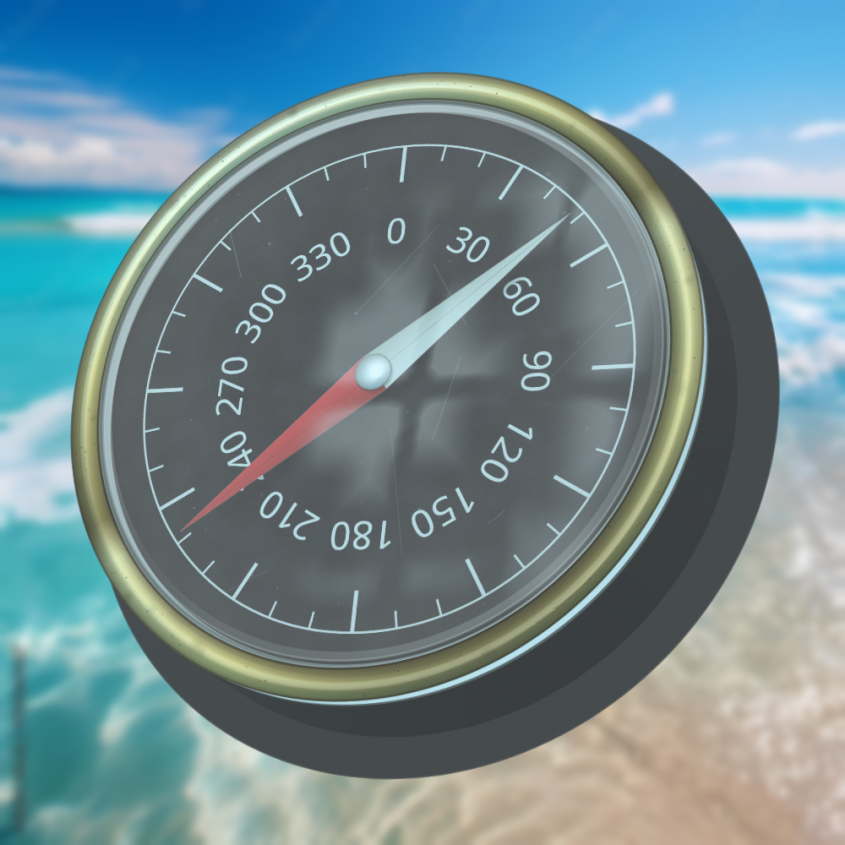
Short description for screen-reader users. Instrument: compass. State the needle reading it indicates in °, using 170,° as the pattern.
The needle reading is 230,°
